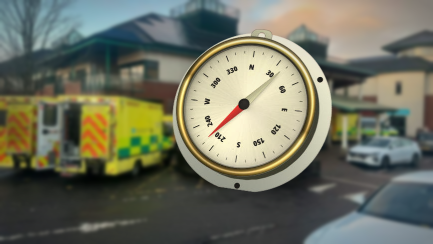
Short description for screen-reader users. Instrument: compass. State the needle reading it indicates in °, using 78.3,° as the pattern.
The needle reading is 220,°
